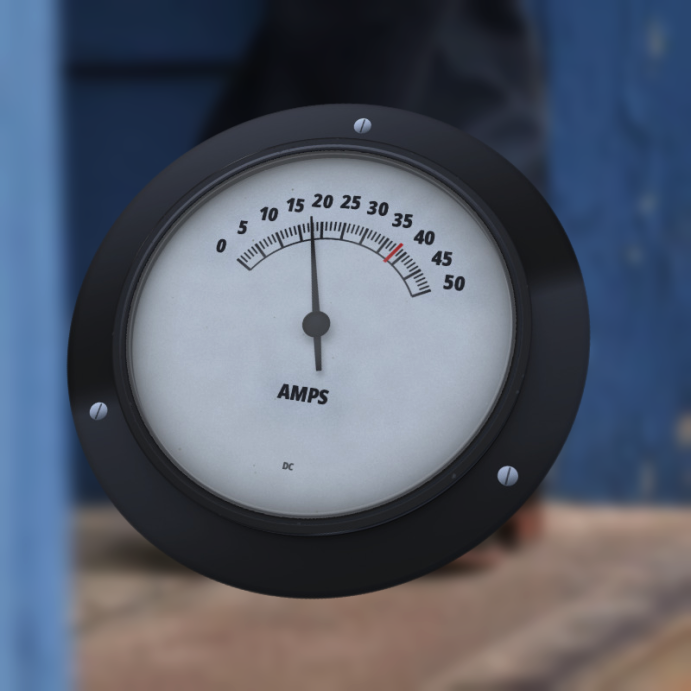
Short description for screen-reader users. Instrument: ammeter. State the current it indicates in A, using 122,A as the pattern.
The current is 18,A
